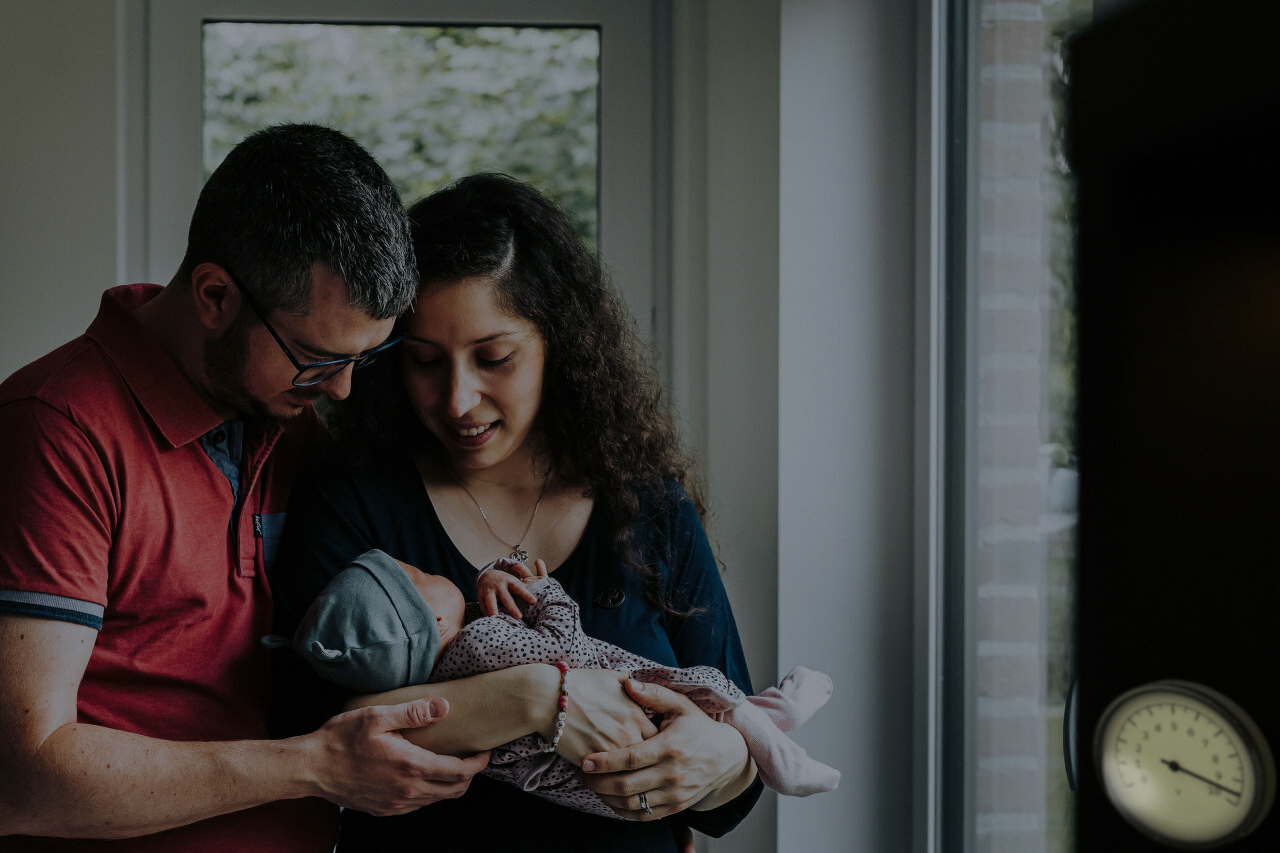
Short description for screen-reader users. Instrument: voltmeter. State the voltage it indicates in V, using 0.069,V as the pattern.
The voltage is 9.5,V
